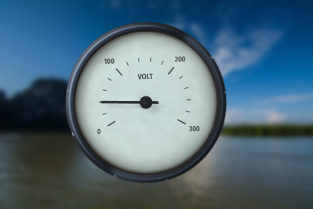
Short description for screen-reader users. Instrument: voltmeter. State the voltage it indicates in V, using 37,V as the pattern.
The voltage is 40,V
